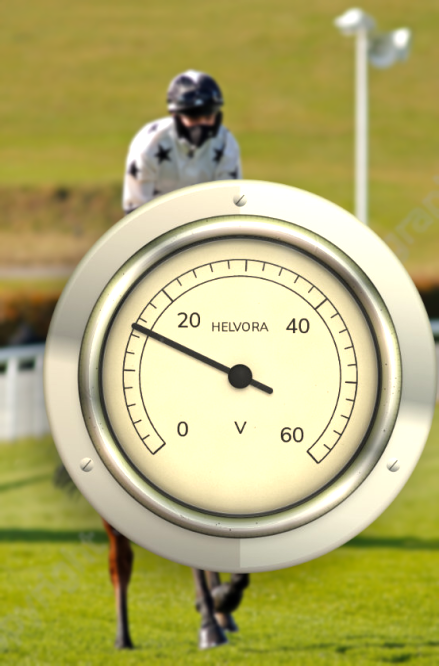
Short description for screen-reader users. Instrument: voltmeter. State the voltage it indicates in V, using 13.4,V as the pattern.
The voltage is 15,V
